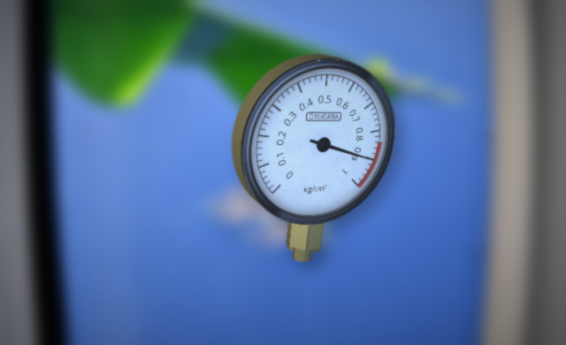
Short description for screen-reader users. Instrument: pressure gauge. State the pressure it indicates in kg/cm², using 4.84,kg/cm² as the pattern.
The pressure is 0.9,kg/cm²
